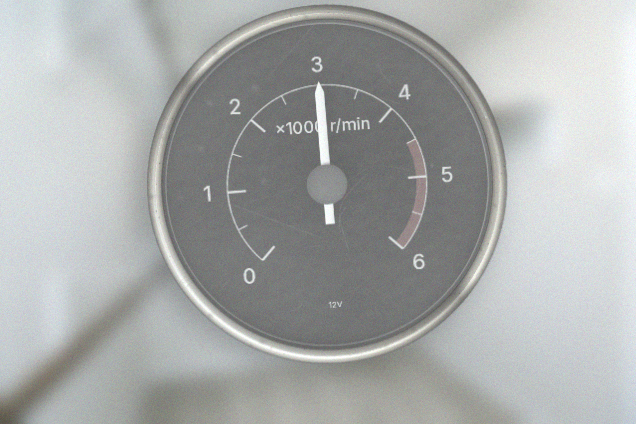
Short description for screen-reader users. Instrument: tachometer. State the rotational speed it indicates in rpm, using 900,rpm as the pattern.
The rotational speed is 3000,rpm
